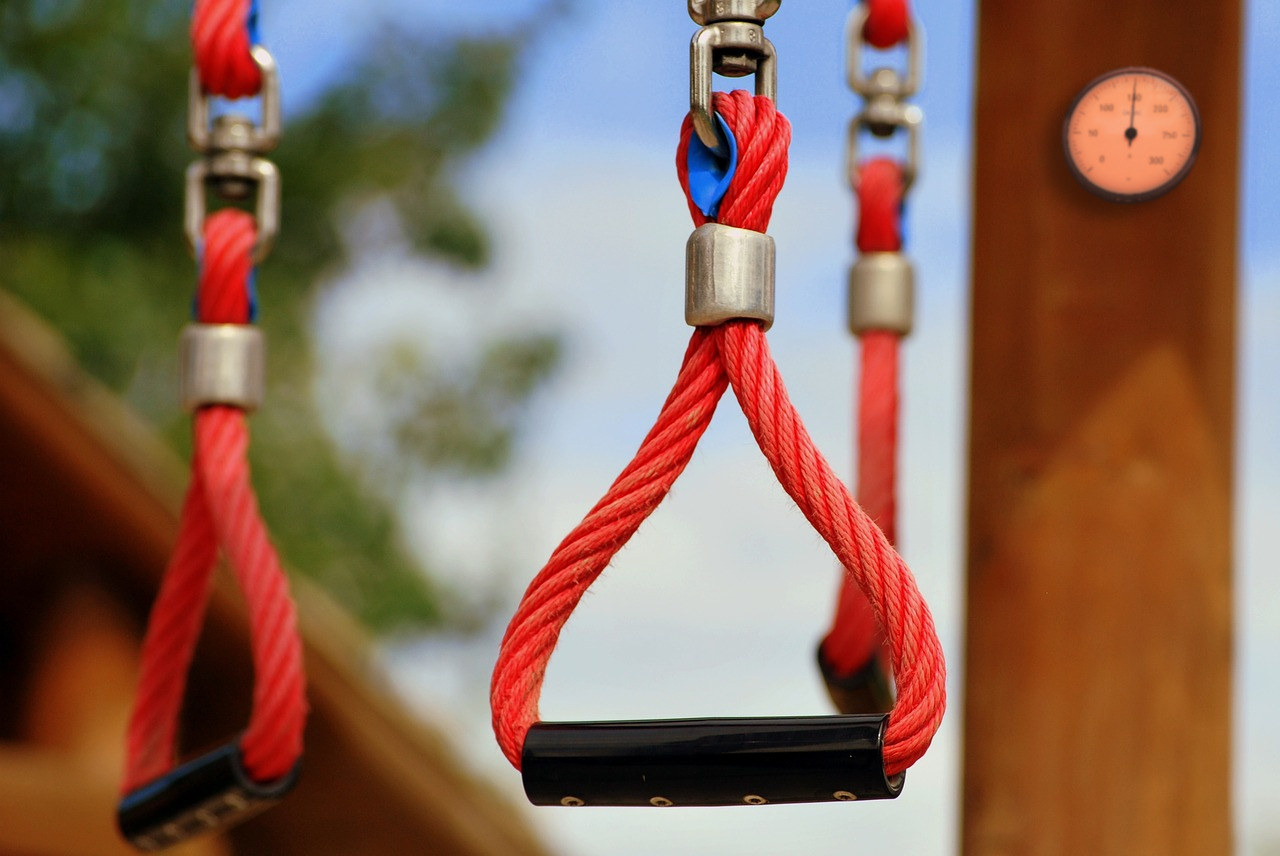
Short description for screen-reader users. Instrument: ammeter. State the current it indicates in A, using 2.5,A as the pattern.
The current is 150,A
